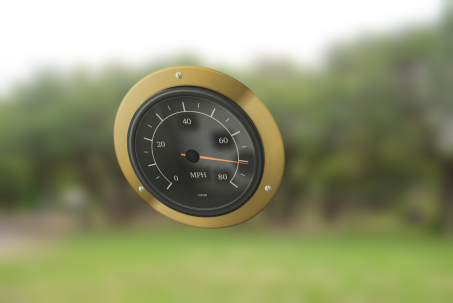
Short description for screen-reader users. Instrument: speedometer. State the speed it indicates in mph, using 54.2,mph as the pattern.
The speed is 70,mph
